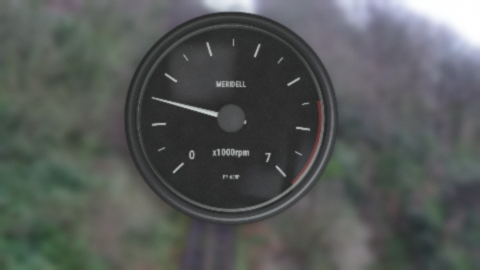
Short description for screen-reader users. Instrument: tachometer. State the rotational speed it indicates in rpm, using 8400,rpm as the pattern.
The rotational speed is 1500,rpm
